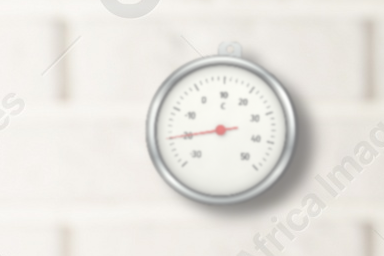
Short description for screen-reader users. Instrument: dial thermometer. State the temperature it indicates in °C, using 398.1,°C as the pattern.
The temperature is -20,°C
